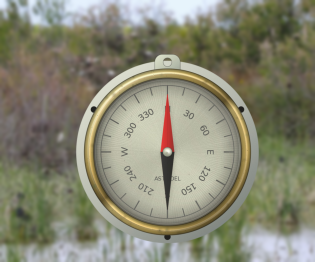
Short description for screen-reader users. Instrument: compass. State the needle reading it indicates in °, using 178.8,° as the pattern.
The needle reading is 0,°
